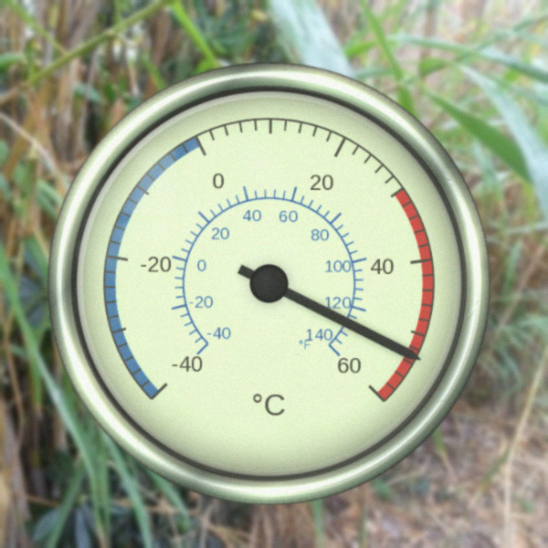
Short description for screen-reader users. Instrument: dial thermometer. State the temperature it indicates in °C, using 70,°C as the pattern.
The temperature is 53,°C
